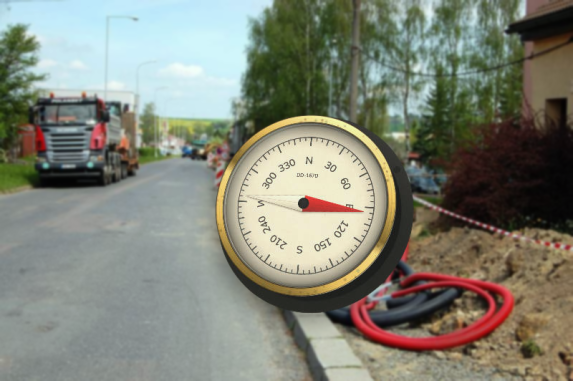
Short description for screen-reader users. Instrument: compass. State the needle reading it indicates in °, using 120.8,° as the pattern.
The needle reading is 95,°
